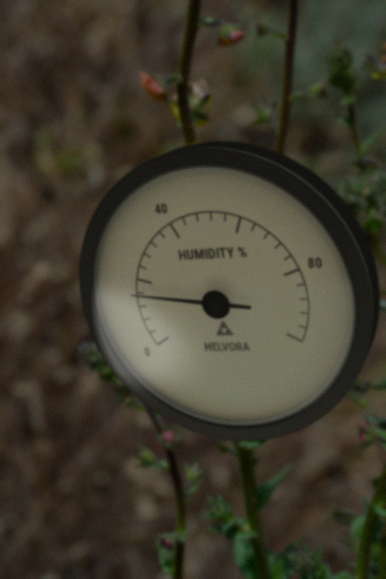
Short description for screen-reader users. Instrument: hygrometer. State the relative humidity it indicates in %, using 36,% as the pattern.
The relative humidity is 16,%
